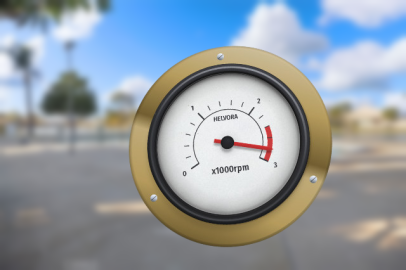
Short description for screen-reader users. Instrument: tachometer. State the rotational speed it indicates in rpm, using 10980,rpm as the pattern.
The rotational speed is 2800,rpm
